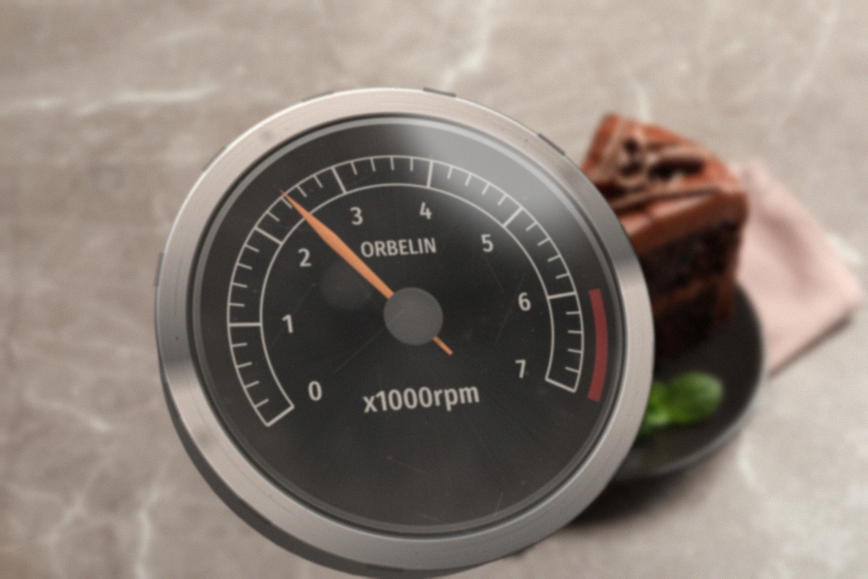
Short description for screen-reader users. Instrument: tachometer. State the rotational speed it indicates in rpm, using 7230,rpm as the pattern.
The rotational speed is 2400,rpm
